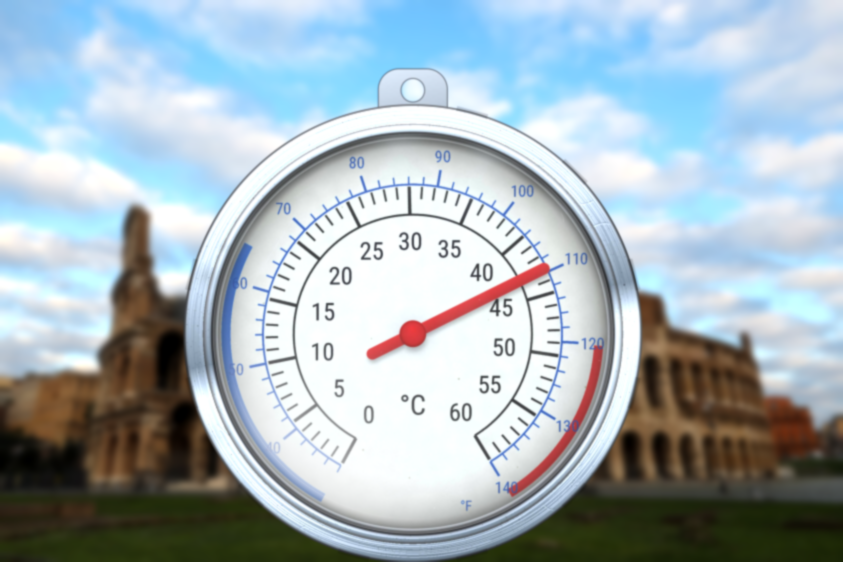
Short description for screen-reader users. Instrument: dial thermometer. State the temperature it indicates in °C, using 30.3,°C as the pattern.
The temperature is 43,°C
